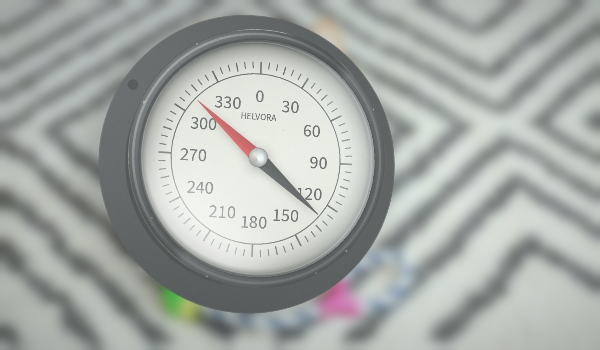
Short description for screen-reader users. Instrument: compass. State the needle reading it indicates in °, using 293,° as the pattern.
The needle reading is 310,°
